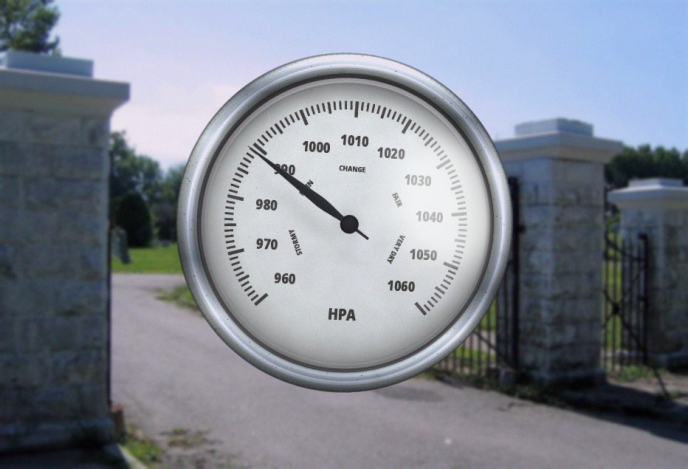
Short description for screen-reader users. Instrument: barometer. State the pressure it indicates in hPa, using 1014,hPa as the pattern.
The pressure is 989,hPa
